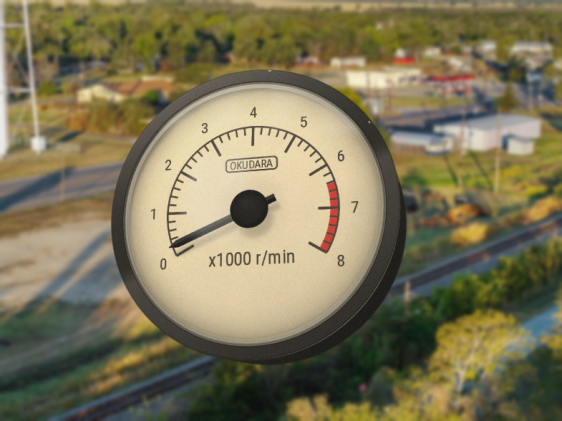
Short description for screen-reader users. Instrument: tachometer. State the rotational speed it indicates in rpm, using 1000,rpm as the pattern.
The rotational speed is 200,rpm
